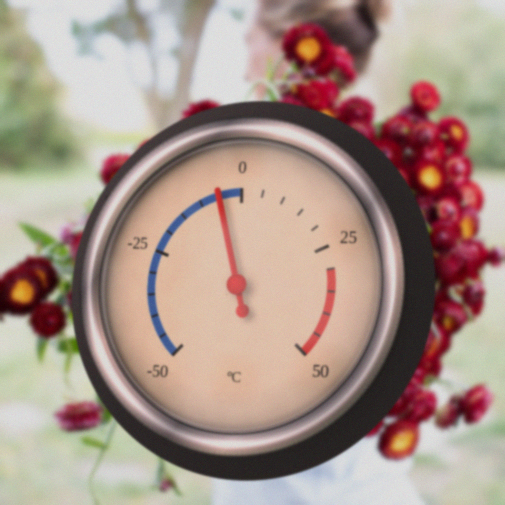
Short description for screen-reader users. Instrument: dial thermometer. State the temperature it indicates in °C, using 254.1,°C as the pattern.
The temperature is -5,°C
